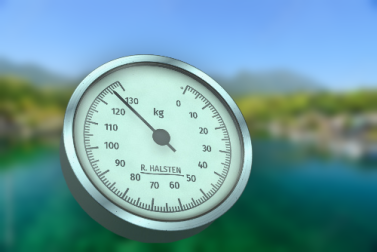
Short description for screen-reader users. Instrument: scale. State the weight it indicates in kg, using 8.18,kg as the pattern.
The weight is 125,kg
